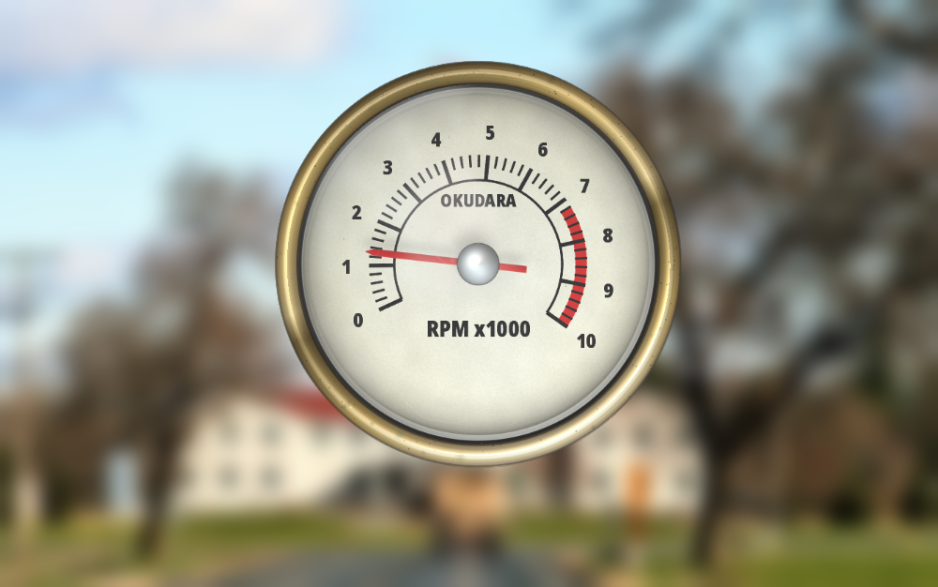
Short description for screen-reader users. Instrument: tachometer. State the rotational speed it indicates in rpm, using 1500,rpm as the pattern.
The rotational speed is 1300,rpm
